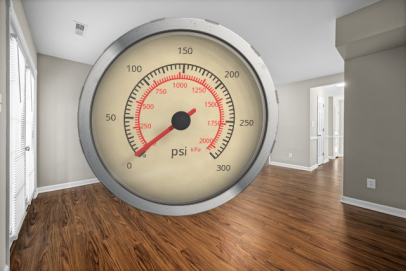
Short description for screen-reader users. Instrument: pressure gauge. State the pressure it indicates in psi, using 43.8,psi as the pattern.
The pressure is 5,psi
